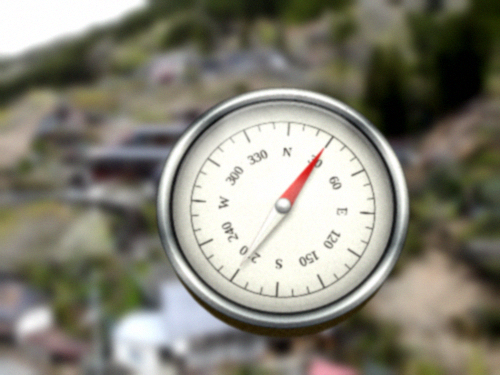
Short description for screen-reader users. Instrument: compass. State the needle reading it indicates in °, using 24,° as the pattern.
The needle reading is 30,°
